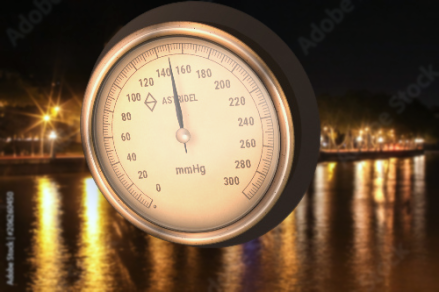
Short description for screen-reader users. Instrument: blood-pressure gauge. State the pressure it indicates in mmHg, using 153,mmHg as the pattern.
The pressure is 150,mmHg
